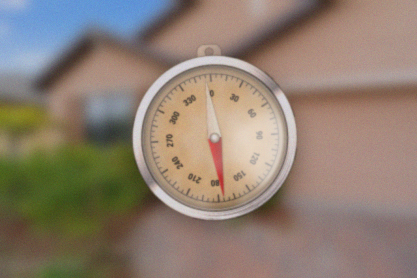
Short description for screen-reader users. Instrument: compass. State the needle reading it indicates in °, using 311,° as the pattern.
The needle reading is 175,°
